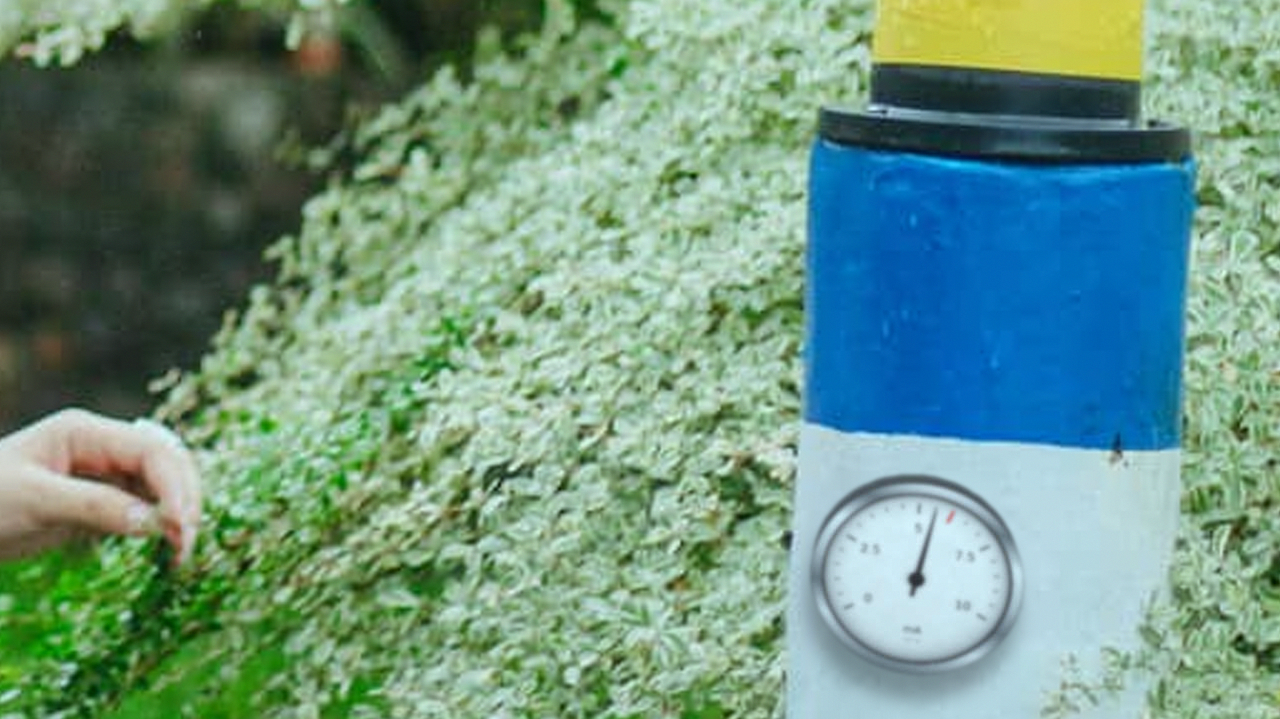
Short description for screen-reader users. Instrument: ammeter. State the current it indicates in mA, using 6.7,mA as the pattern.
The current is 5.5,mA
